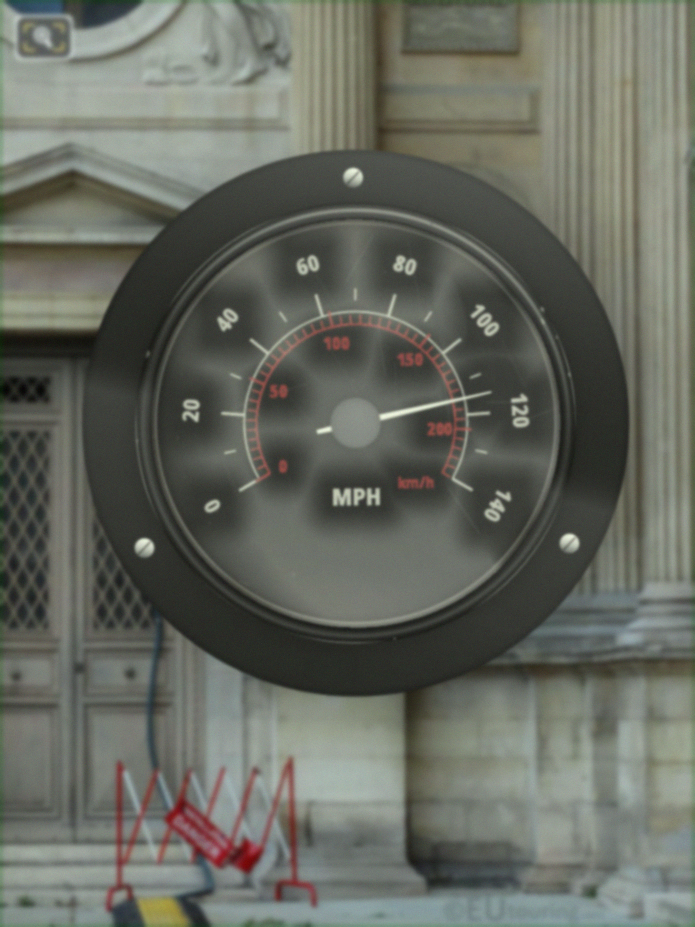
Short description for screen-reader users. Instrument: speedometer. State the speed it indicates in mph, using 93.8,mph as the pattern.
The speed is 115,mph
